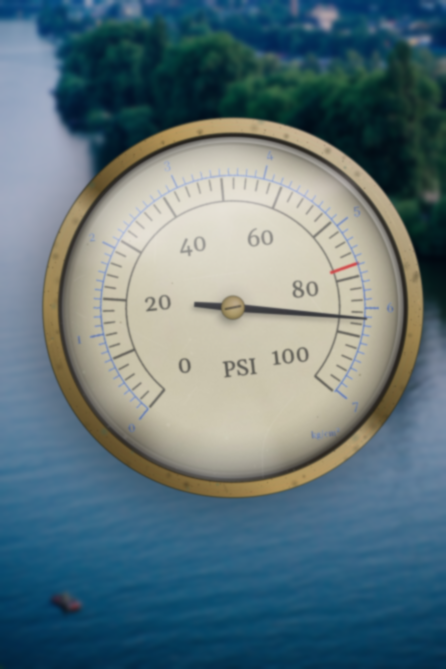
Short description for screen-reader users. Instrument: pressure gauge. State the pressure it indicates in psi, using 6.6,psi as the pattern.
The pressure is 87,psi
